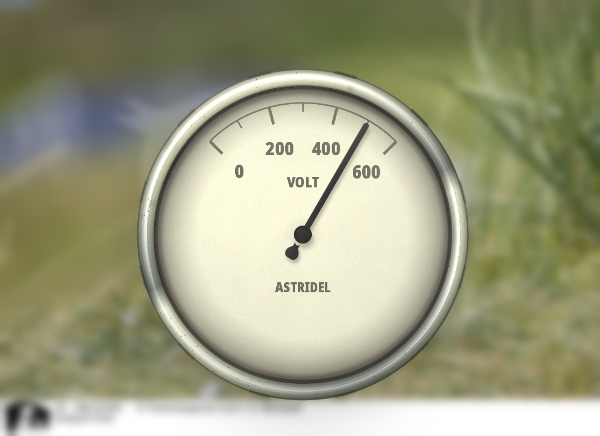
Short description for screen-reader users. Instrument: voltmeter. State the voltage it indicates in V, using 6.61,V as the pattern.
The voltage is 500,V
